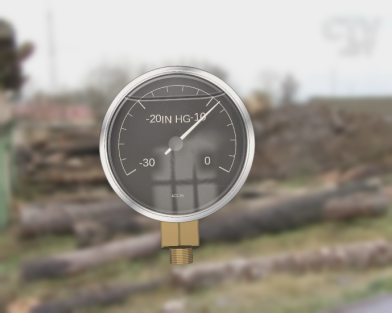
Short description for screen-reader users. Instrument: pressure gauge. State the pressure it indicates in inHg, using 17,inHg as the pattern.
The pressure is -9,inHg
